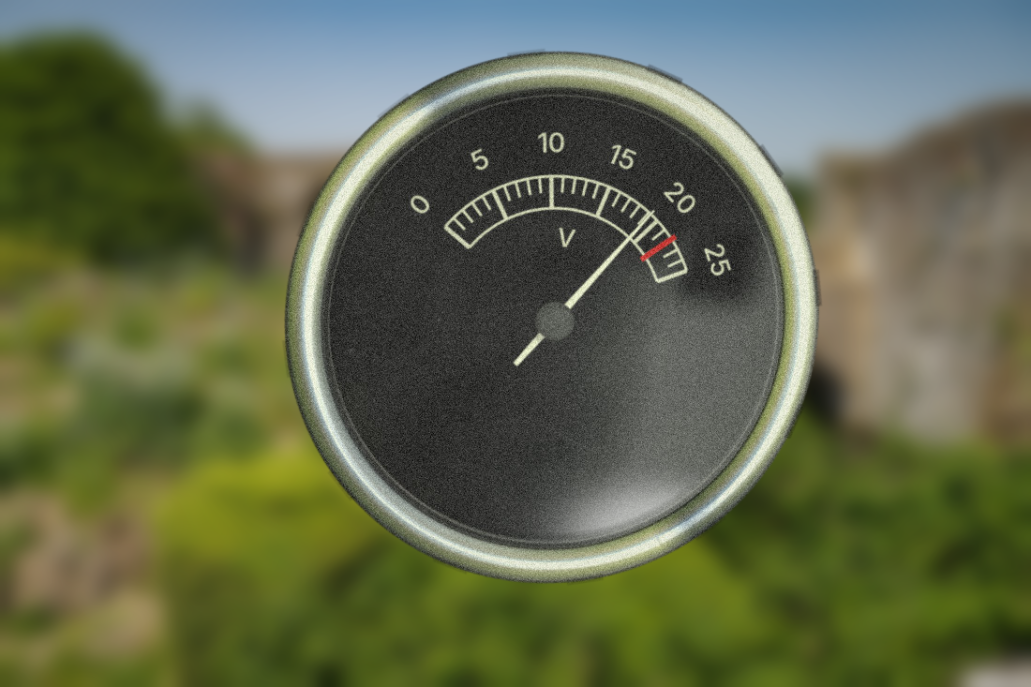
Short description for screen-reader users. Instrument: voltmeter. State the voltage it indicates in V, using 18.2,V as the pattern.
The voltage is 19,V
